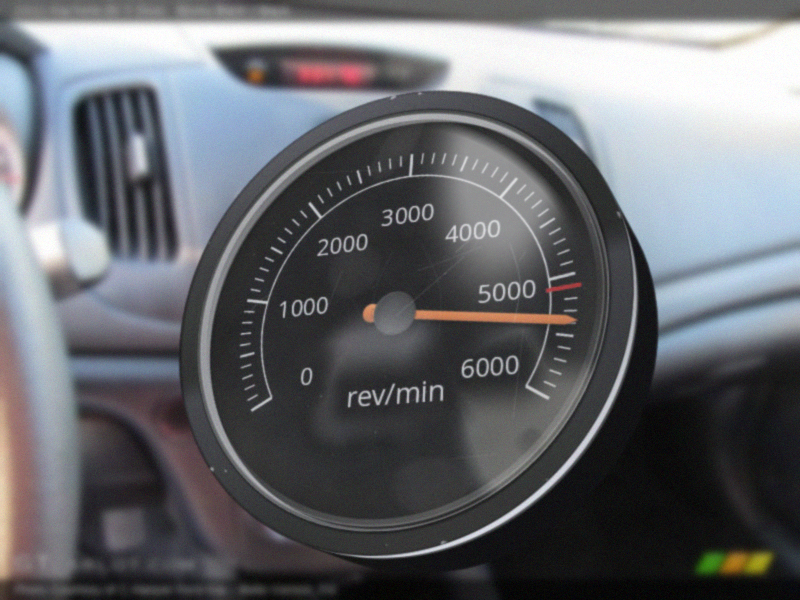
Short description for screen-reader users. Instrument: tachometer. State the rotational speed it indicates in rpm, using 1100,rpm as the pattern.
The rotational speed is 5400,rpm
